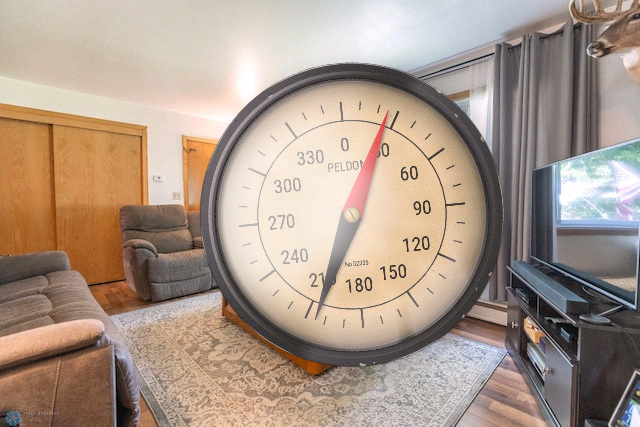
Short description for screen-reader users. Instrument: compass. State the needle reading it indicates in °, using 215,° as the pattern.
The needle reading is 25,°
